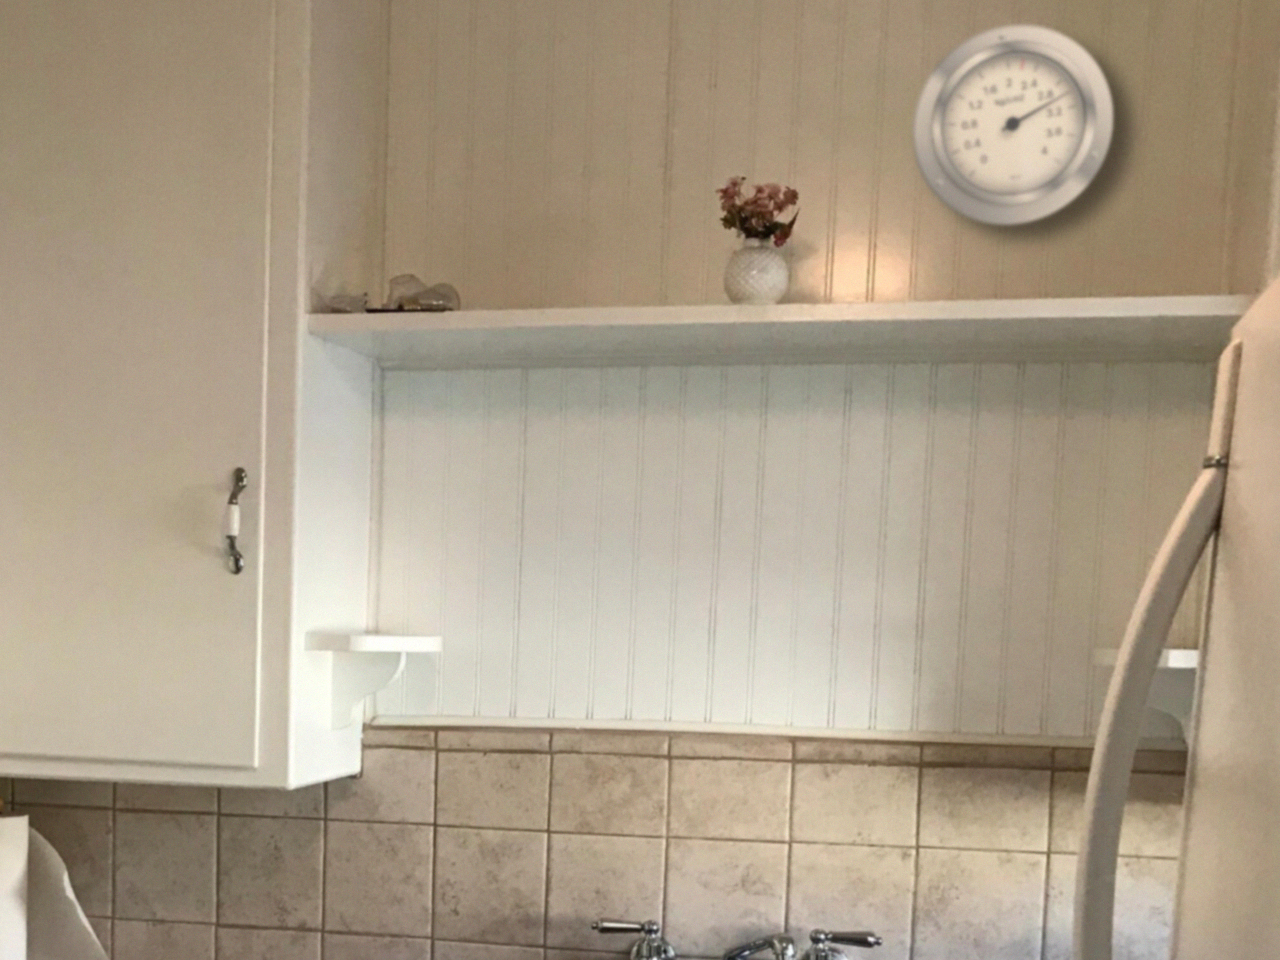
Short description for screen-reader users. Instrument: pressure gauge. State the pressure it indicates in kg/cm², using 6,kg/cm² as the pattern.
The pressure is 3,kg/cm²
